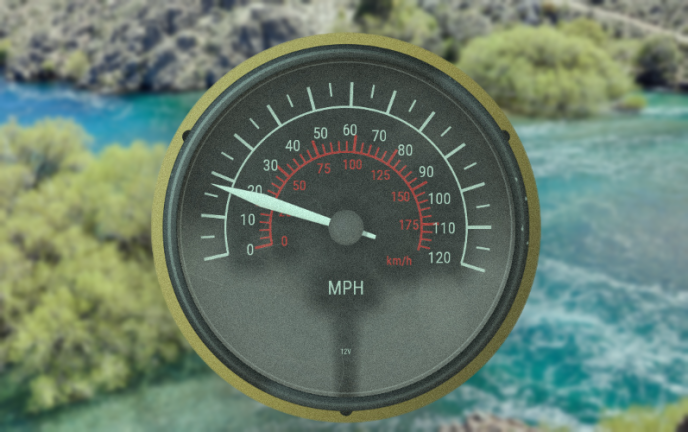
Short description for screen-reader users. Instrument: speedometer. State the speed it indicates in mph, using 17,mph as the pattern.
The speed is 17.5,mph
